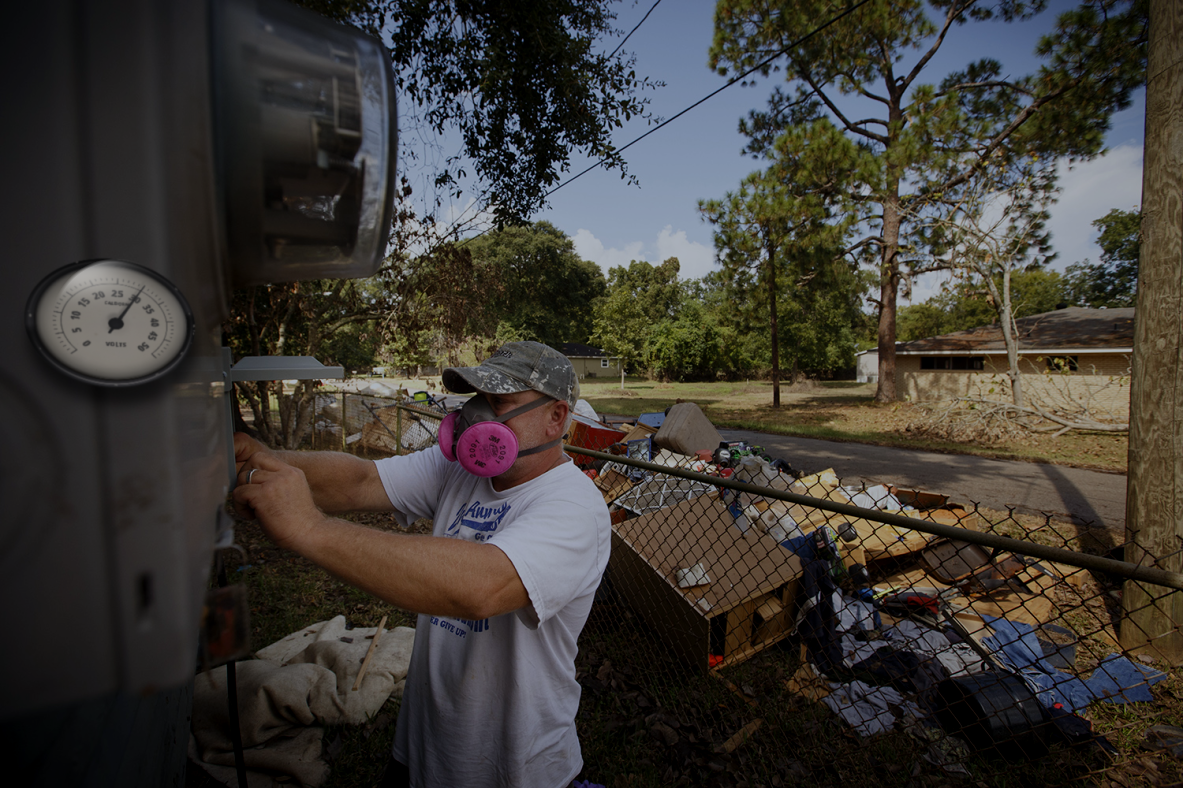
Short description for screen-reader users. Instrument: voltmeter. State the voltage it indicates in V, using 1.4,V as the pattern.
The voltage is 30,V
